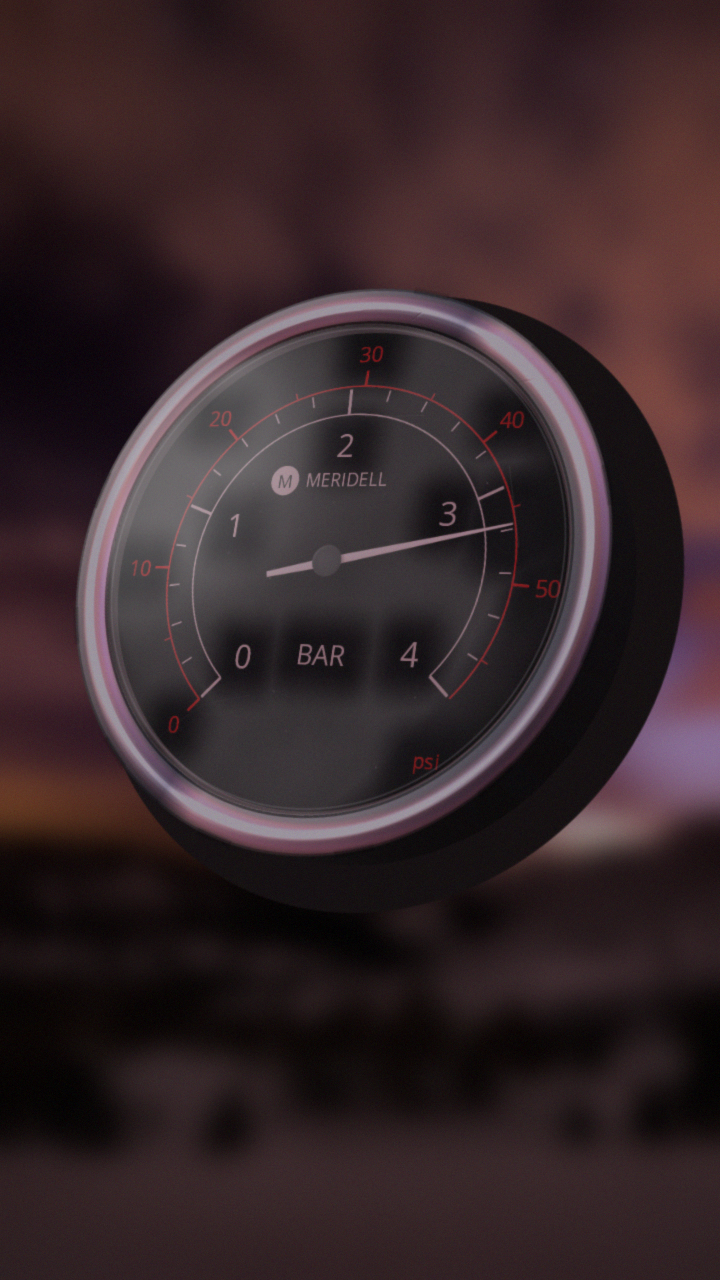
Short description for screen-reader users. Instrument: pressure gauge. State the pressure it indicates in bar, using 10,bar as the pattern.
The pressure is 3.2,bar
